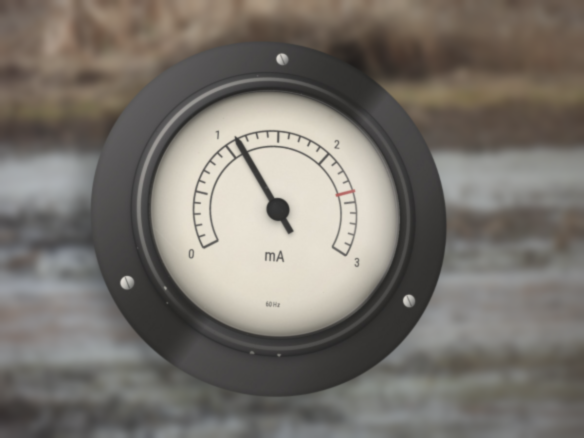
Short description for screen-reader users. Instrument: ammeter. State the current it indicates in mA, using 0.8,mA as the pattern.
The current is 1.1,mA
